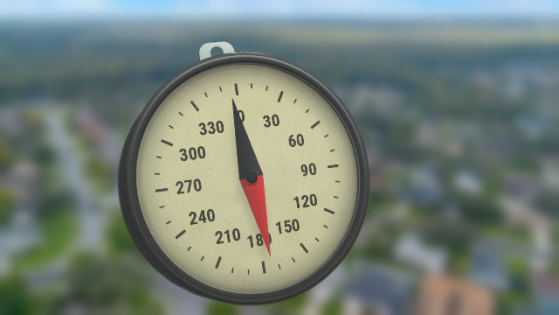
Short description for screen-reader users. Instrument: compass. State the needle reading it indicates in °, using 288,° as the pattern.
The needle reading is 175,°
